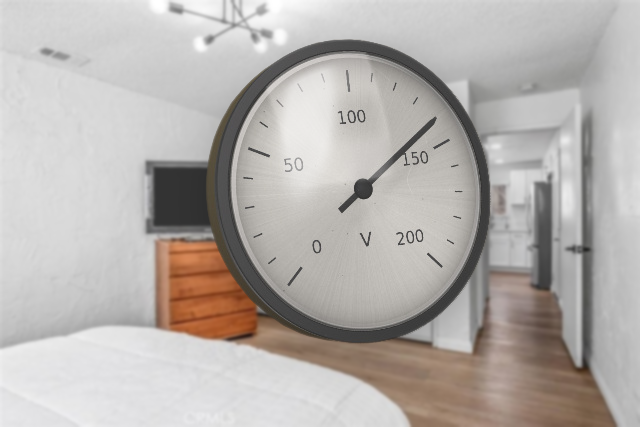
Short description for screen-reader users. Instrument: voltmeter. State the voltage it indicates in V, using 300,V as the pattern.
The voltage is 140,V
